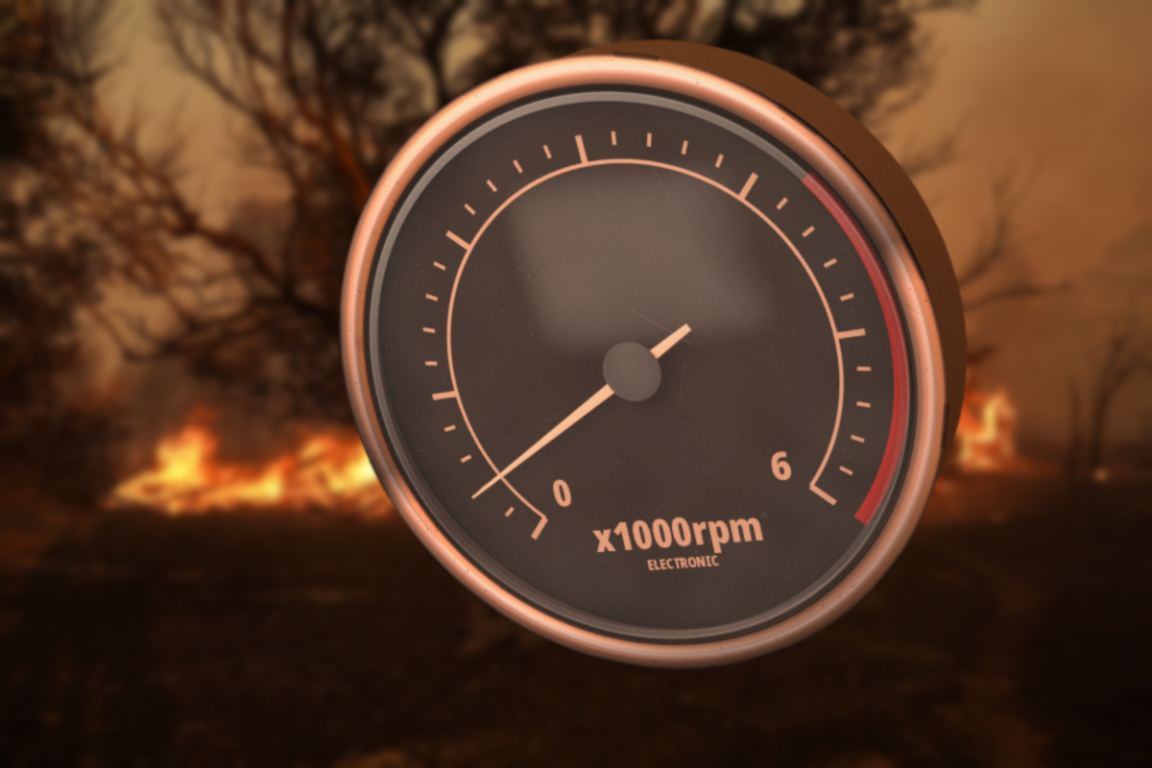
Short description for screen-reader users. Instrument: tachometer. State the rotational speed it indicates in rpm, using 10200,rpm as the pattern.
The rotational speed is 400,rpm
